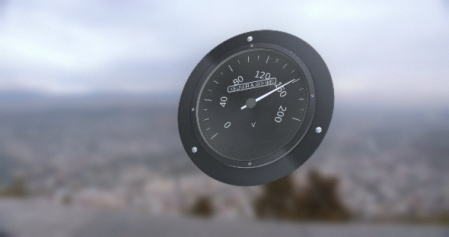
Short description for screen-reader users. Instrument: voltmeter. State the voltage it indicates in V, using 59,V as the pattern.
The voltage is 160,V
